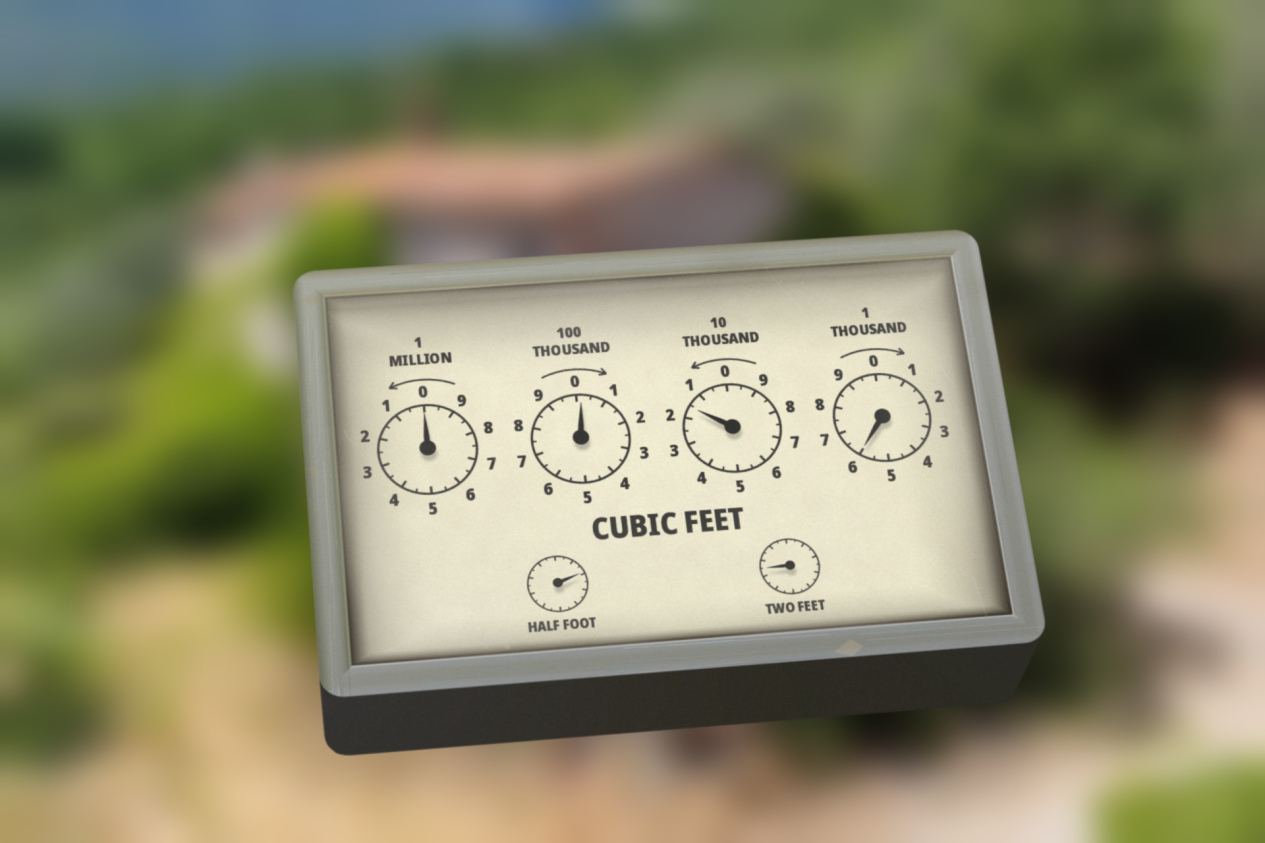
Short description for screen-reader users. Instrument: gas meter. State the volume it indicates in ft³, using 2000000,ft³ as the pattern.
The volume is 1600,ft³
